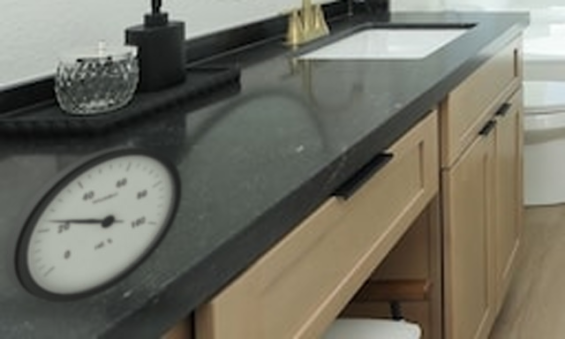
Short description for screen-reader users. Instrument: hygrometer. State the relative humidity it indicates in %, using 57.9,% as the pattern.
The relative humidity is 24,%
